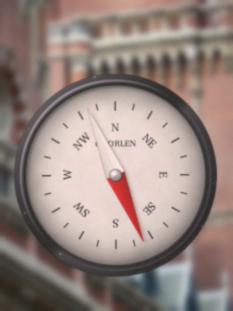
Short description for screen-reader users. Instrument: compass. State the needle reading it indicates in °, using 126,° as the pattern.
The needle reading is 157.5,°
